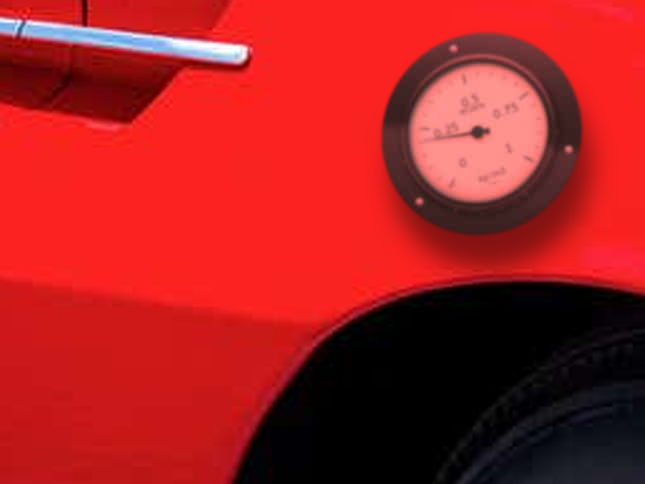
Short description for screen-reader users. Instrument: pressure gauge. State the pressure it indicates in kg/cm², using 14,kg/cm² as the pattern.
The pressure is 0.2,kg/cm²
